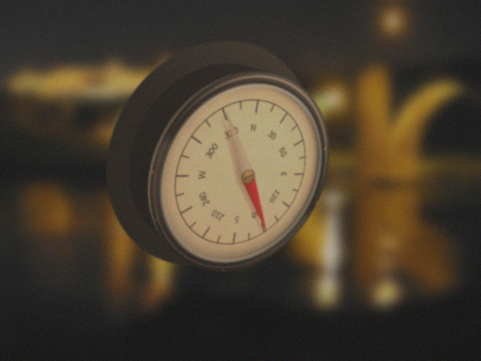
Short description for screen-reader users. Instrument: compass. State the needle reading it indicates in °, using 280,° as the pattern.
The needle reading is 150,°
